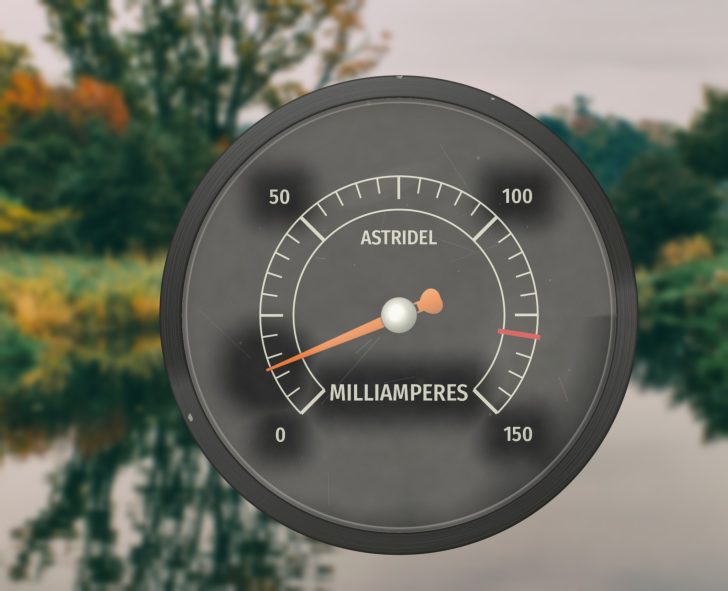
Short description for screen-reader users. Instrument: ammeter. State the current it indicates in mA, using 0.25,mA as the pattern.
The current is 12.5,mA
